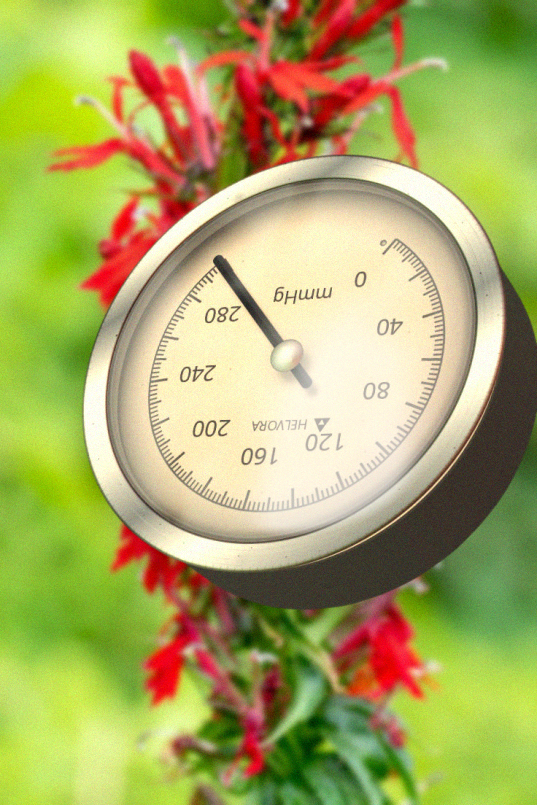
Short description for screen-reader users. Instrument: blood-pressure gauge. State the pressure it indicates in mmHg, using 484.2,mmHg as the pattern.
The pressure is 298,mmHg
